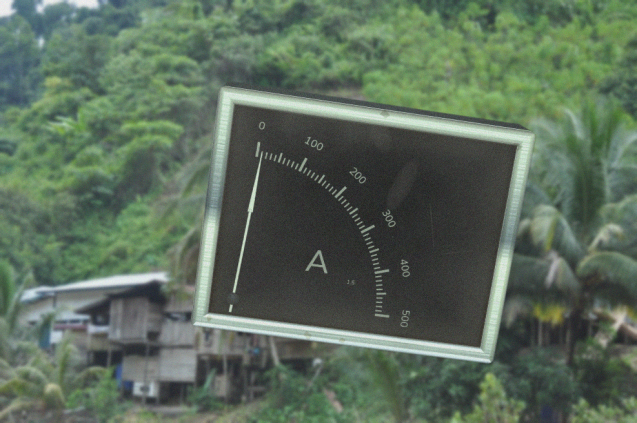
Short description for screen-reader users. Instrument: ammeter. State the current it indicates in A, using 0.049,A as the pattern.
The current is 10,A
